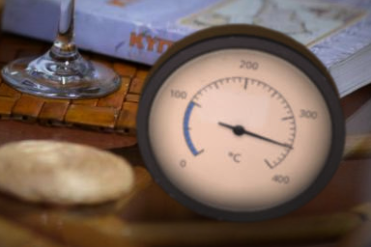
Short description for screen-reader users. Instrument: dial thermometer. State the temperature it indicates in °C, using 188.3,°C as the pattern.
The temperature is 350,°C
